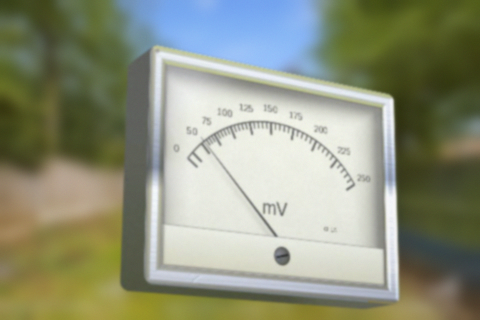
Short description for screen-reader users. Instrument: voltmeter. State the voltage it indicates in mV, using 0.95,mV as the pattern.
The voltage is 50,mV
